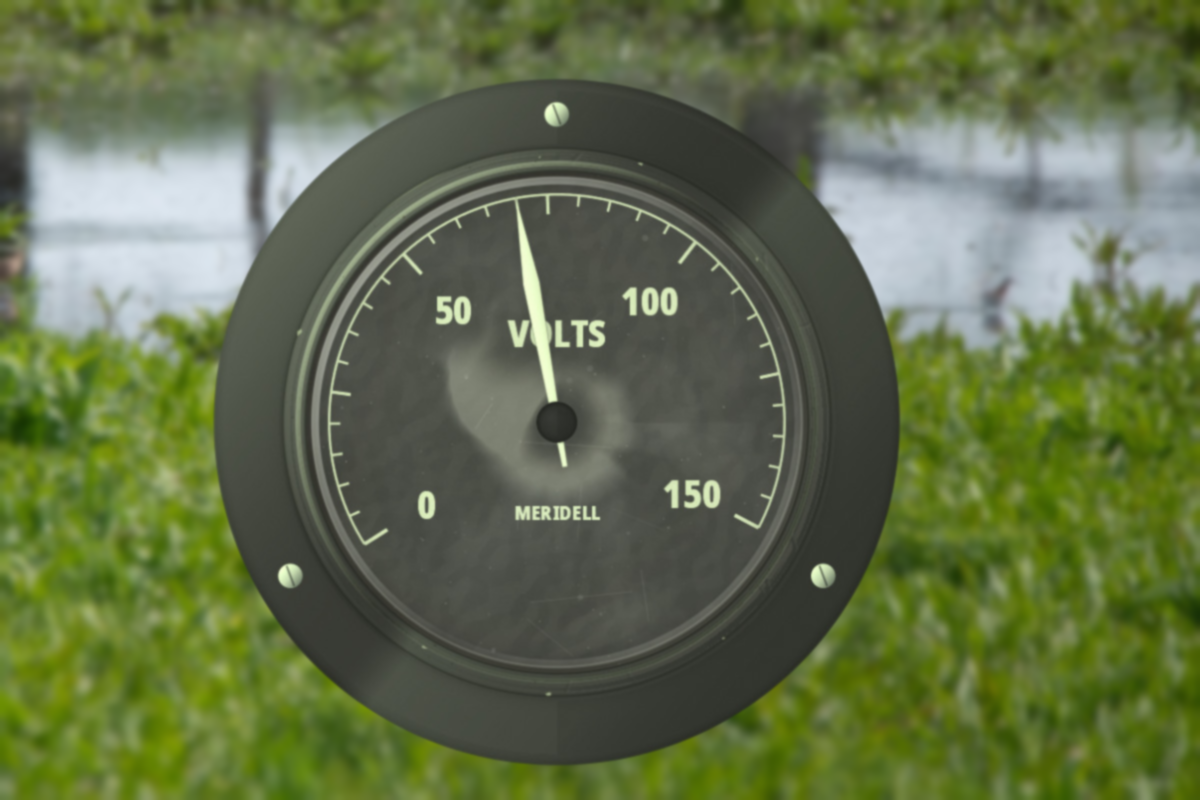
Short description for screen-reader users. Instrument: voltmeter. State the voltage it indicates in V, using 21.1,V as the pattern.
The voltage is 70,V
